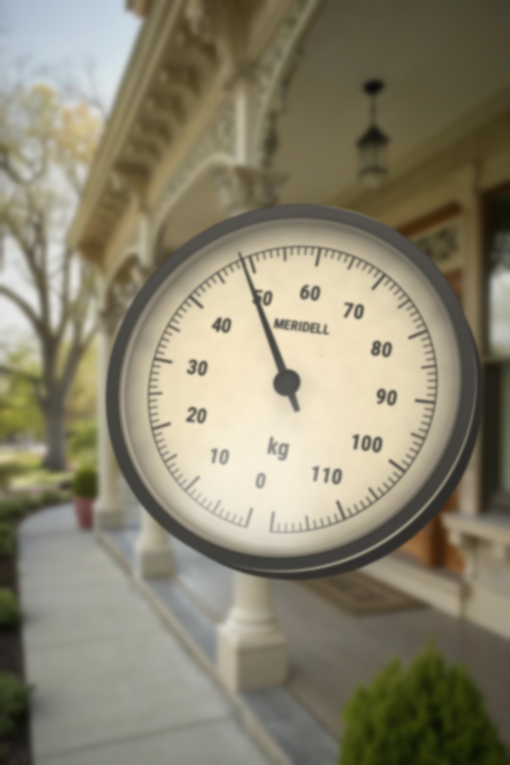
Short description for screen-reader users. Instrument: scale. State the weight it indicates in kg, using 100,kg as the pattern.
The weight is 49,kg
